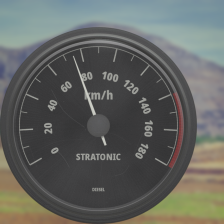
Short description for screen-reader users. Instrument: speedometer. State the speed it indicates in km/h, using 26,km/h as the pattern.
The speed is 75,km/h
